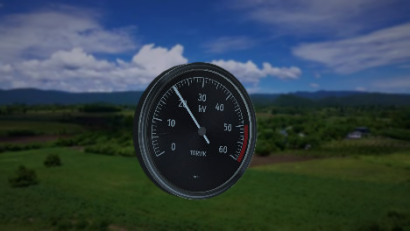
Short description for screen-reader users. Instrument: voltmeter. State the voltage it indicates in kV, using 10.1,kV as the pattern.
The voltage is 20,kV
